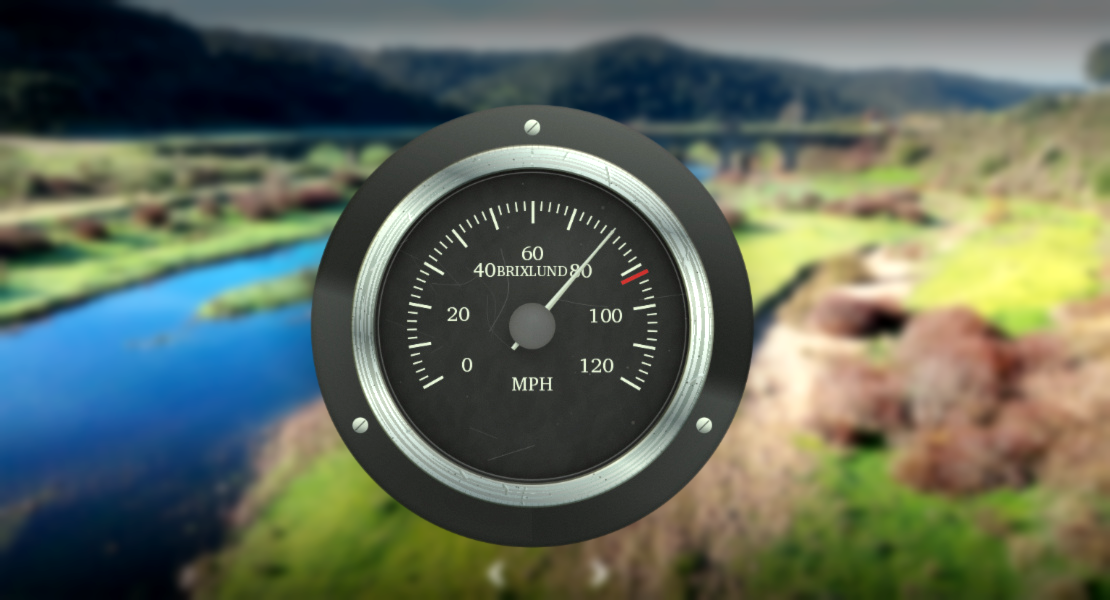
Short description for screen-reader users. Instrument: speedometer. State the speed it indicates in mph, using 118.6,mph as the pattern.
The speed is 80,mph
